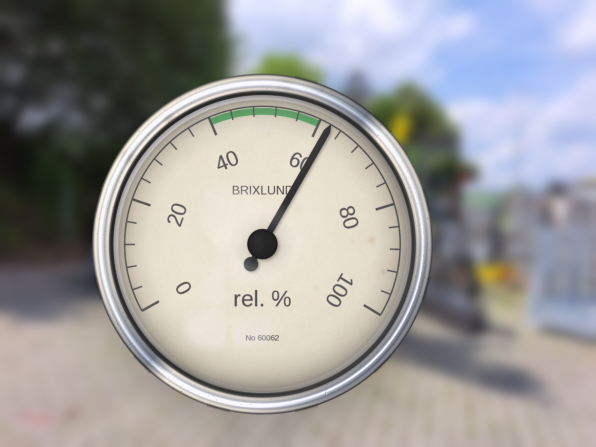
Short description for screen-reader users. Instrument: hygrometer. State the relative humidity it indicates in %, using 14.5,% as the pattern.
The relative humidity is 62,%
